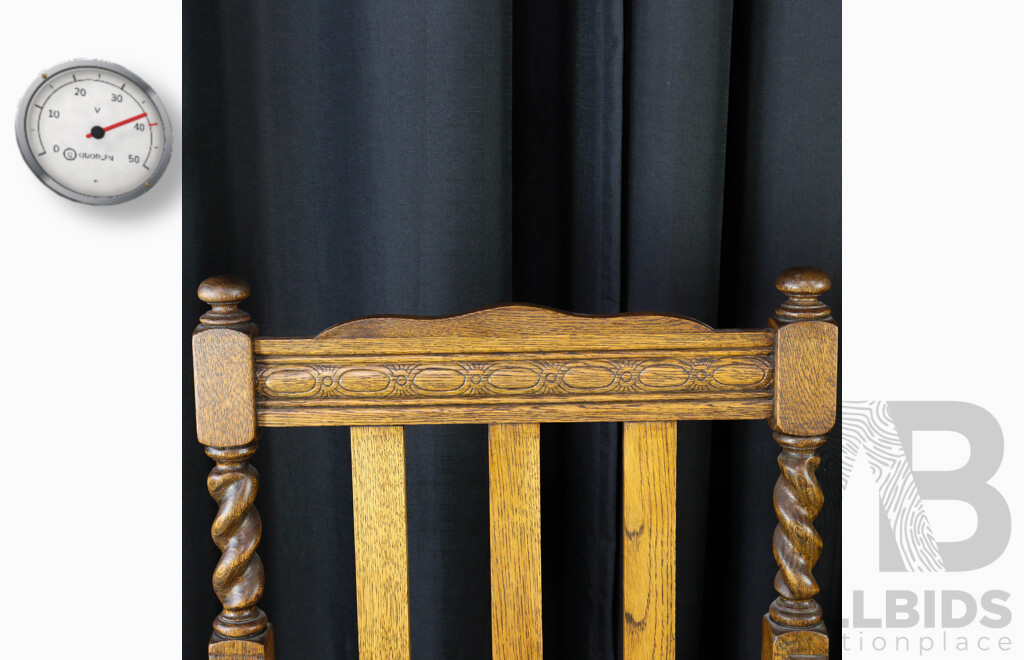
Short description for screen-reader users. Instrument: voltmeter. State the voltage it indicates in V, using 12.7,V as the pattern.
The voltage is 37.5,V
